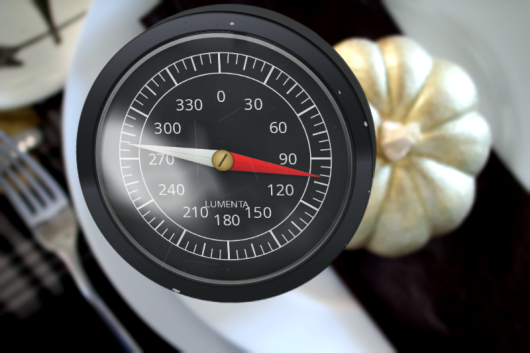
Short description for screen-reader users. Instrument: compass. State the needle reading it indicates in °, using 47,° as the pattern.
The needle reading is 100,°
